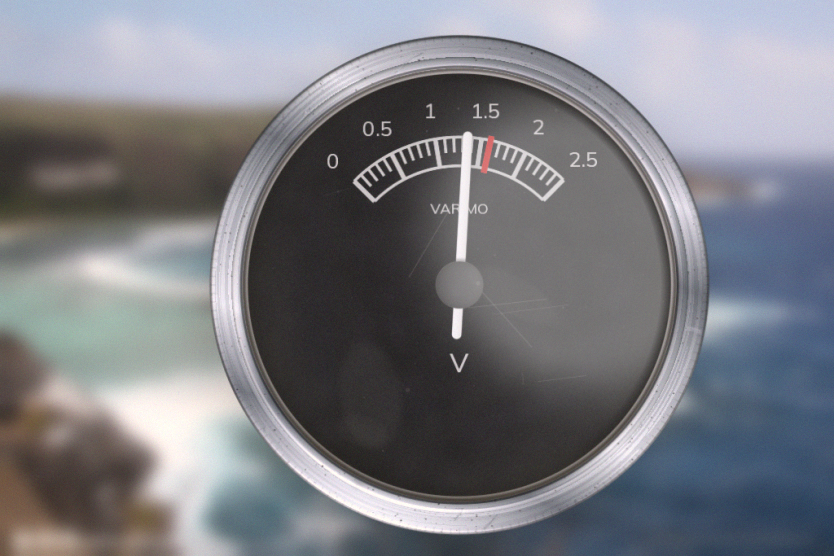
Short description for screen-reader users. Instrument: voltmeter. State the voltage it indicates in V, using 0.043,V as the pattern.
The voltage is 1.35,V
